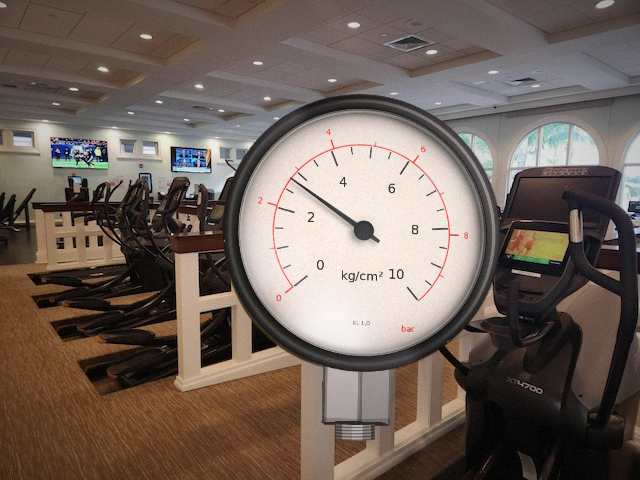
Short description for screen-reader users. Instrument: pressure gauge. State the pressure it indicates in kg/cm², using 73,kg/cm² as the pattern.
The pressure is 2.75,kg/cm²
